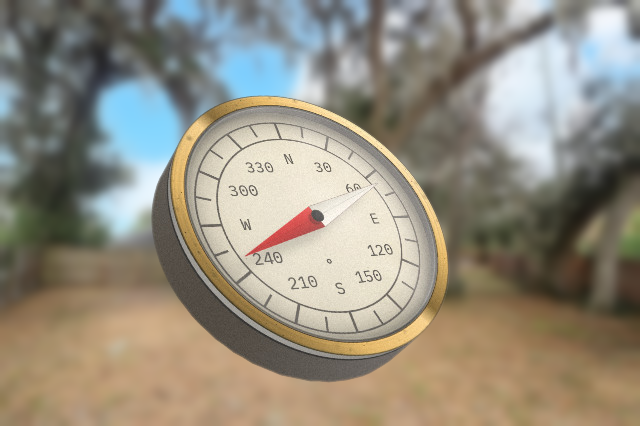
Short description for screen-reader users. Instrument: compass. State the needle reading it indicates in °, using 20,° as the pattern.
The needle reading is 247.5,°
